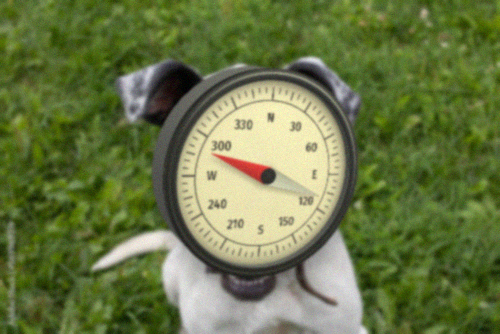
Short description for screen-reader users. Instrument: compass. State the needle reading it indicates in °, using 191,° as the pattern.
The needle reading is 290,°
